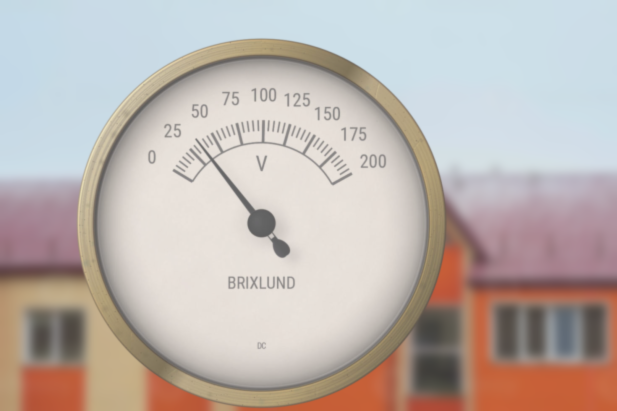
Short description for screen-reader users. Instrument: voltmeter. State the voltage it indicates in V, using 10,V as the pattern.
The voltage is 35,V
